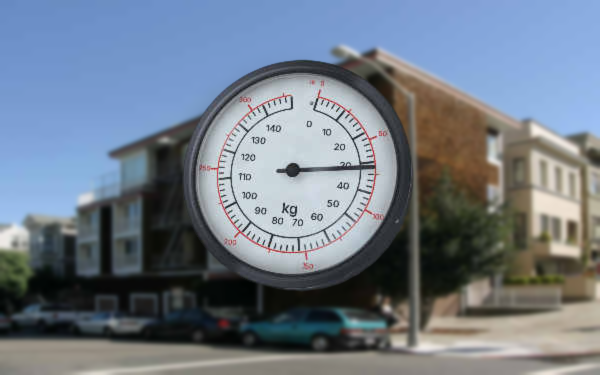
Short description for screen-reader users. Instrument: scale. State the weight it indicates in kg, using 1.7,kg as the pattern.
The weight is 32,kg
